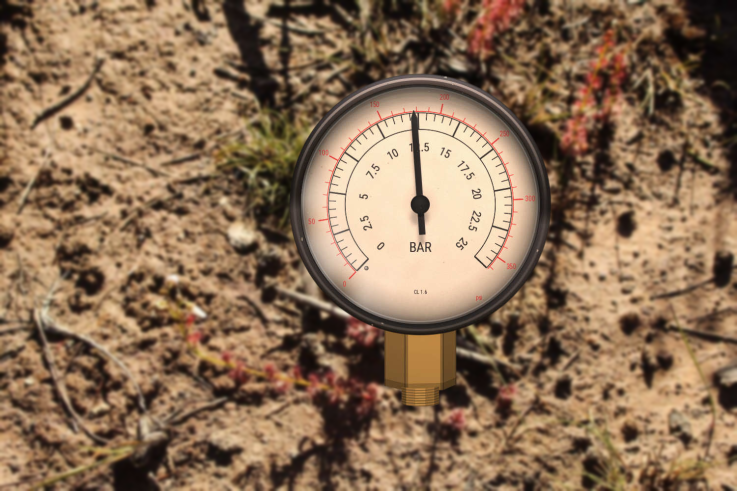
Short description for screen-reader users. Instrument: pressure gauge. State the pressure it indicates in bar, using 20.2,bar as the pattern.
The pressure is 12.25,bar
